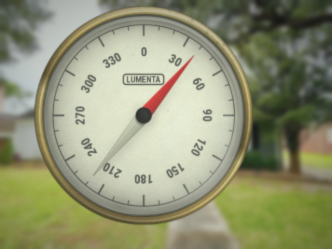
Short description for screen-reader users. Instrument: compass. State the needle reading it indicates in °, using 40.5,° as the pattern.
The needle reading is 40,°
